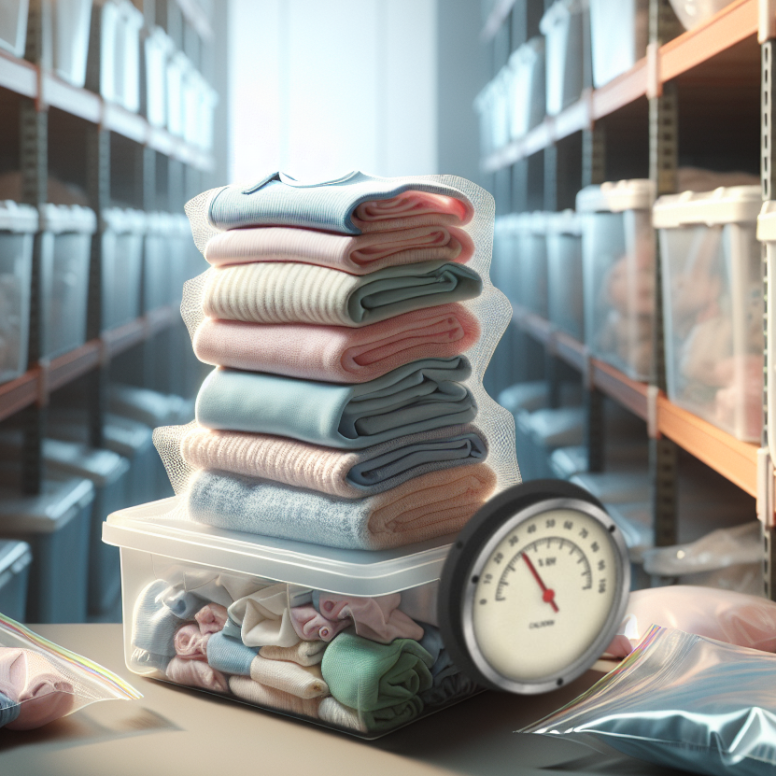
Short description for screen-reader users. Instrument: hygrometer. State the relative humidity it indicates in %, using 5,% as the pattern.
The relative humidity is 30,%
